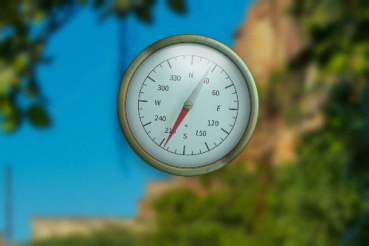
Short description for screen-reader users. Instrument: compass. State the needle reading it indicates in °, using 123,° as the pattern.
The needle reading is 205,°
